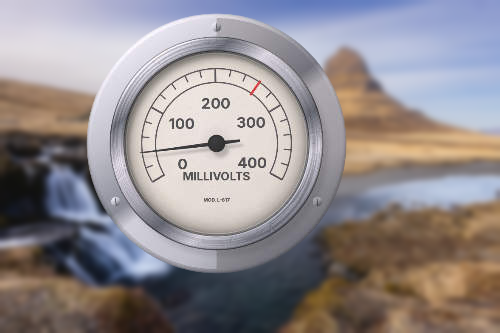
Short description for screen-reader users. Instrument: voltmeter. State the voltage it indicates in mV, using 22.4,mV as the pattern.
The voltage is 40,mV
